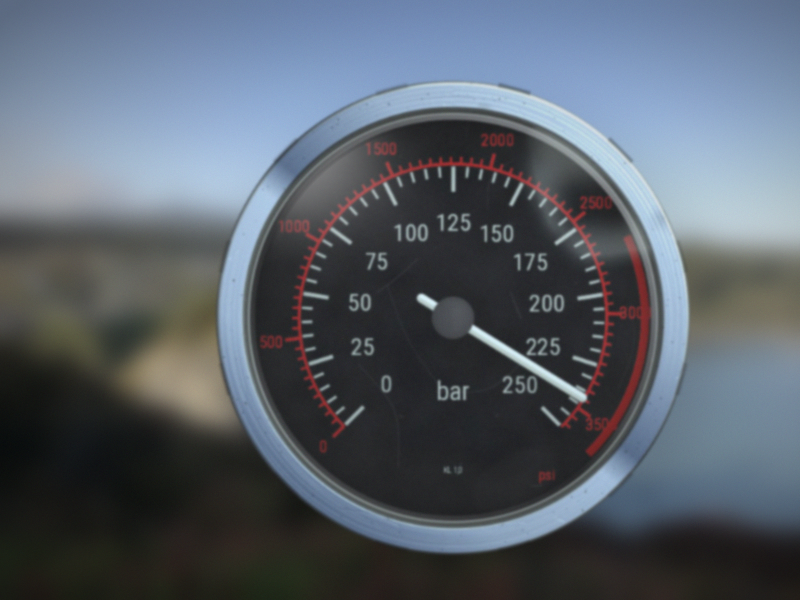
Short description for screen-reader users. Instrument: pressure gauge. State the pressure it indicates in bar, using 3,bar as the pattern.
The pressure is 237.5,bar
